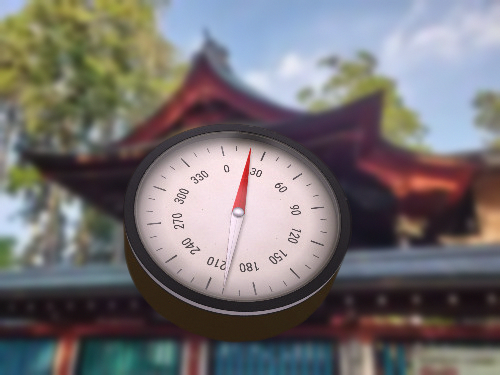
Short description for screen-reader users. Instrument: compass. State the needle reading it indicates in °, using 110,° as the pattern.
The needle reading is 20,°
